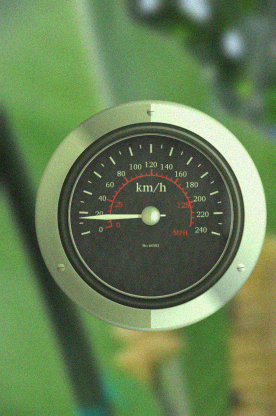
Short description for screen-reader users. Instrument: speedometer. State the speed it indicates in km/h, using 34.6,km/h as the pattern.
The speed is 15,km/h
